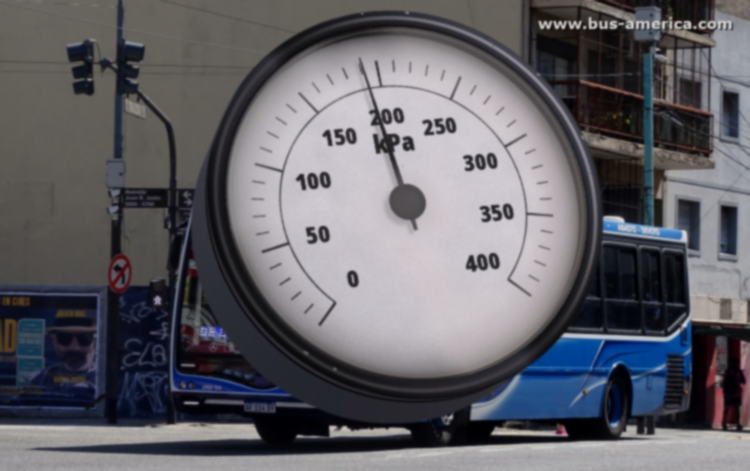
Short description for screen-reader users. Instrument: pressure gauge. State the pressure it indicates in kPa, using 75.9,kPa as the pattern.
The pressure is 190,kPa
